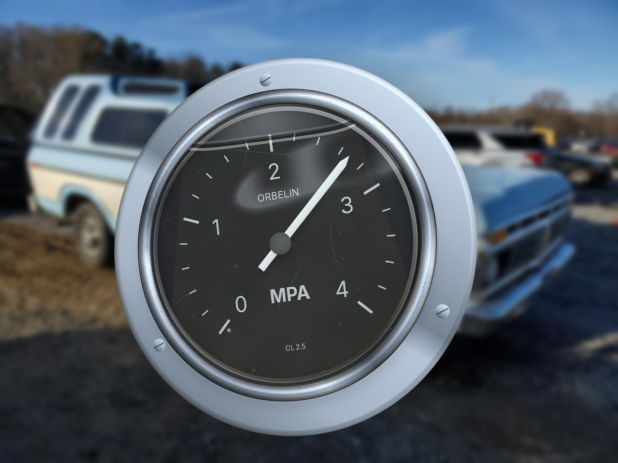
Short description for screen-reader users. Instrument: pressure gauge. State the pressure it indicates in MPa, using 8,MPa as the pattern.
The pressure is 2.7,MPa
